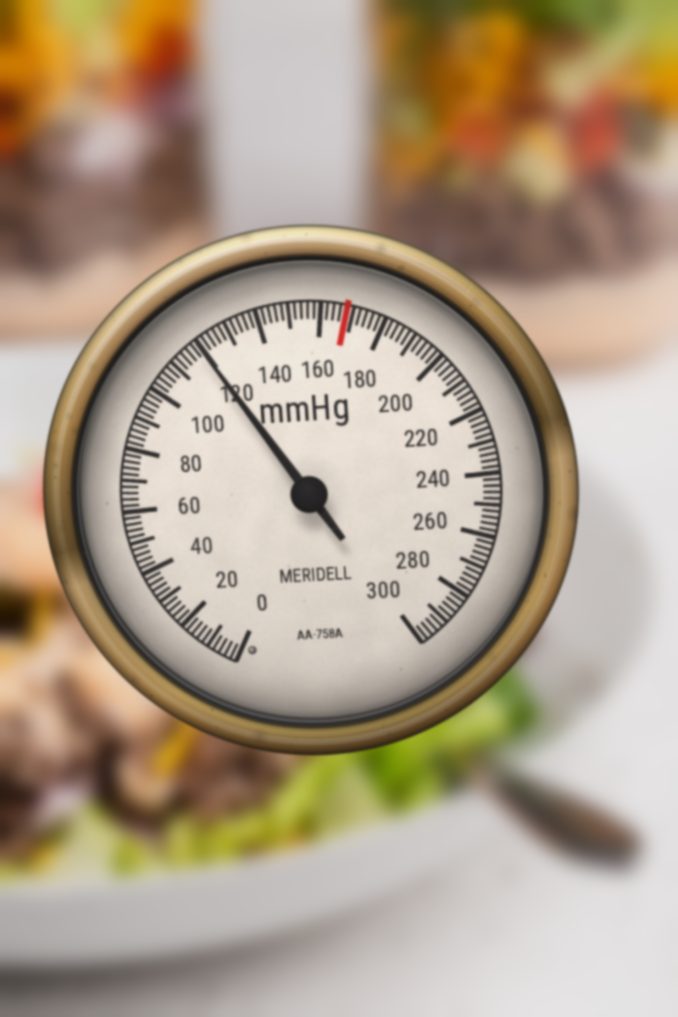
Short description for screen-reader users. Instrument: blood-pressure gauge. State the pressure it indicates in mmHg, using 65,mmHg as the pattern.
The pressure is 120,mmHg
